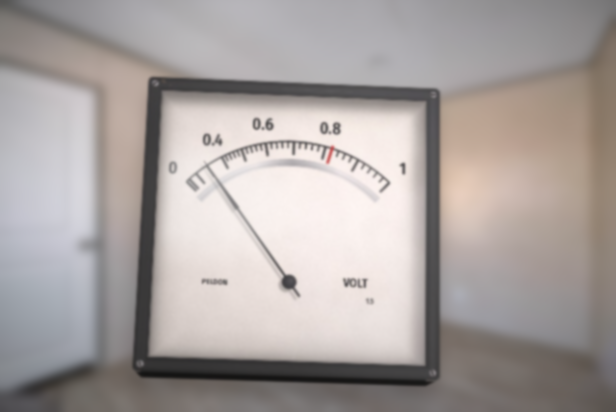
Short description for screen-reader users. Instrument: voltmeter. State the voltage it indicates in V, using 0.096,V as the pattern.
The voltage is 0.3,V
